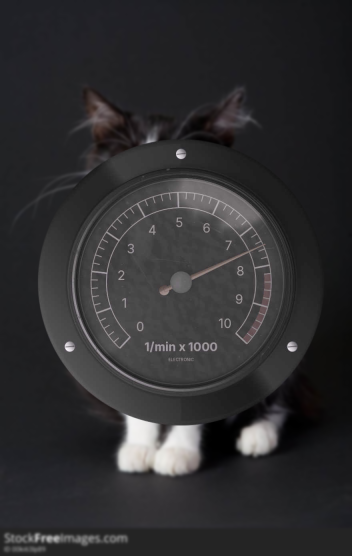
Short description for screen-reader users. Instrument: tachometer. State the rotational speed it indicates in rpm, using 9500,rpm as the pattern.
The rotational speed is 7500,rpm
